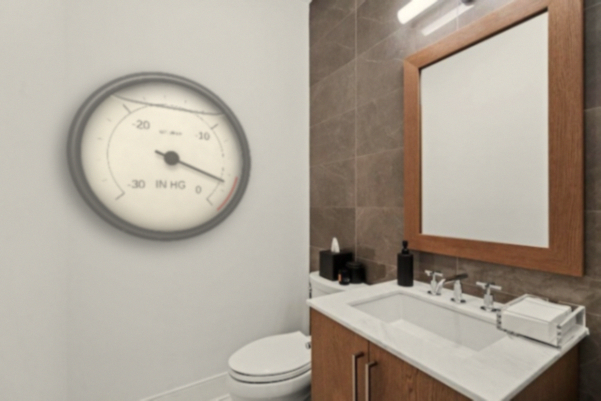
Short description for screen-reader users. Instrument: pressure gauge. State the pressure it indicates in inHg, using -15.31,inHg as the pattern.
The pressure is -3,inHg
